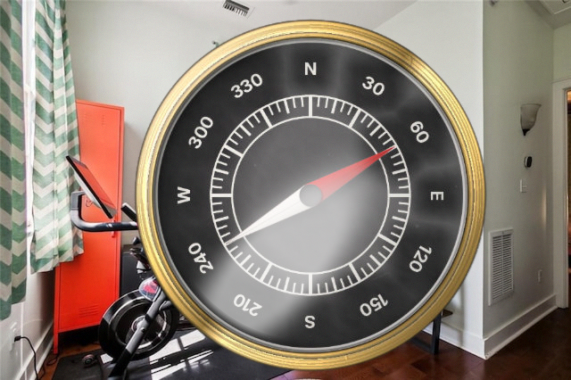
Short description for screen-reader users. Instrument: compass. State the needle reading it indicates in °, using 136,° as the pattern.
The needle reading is 60,°
